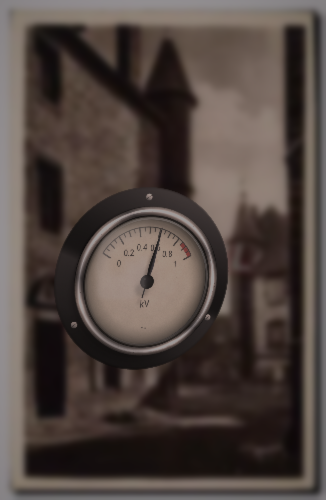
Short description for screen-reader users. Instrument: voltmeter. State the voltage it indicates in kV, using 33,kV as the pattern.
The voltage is 0.6,kV
